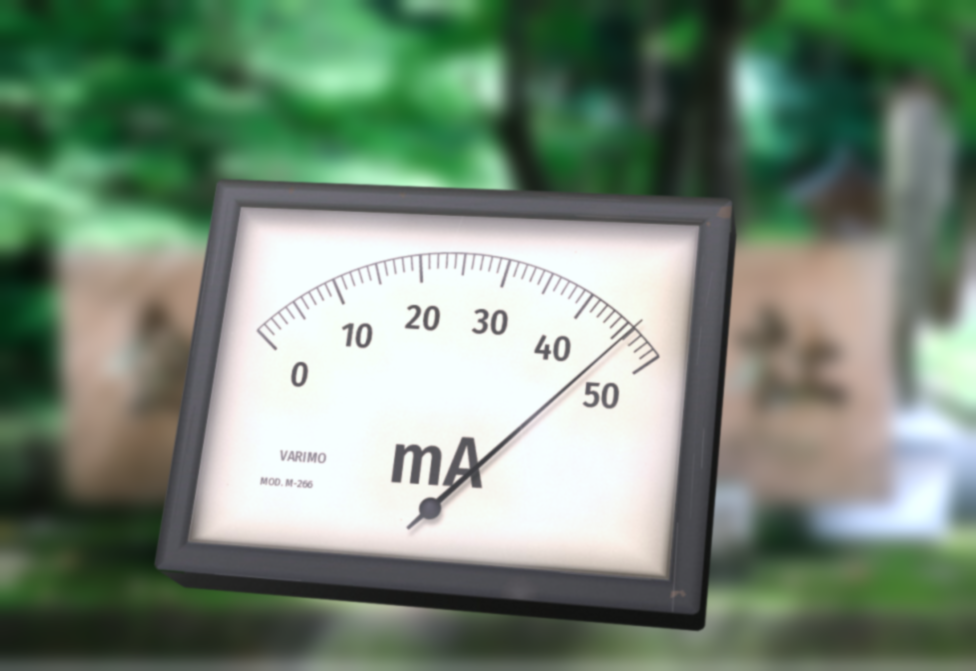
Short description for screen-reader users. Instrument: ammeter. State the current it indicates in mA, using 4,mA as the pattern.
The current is 46,mA
